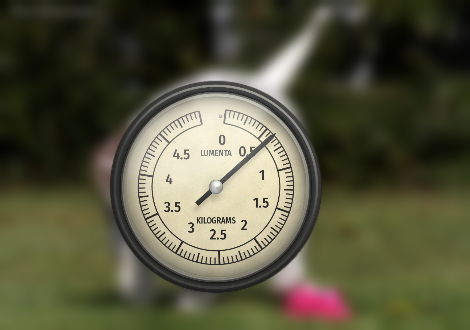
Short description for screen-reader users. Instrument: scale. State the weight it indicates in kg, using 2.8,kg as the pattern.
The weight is 0.6,kg
